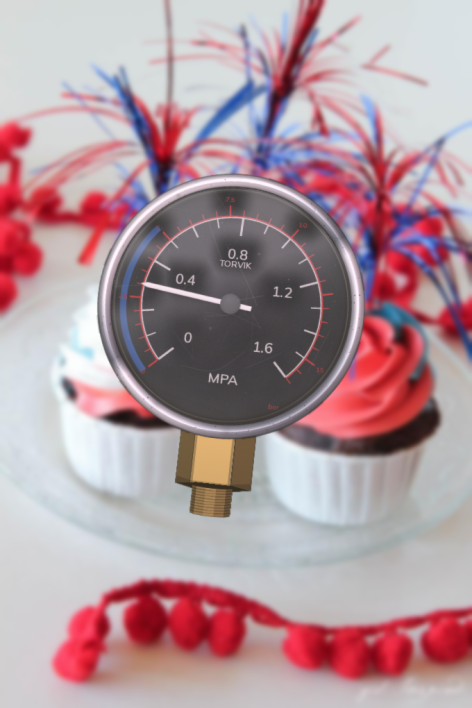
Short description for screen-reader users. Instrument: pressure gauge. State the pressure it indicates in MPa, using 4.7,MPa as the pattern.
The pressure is 0.3,MPa
